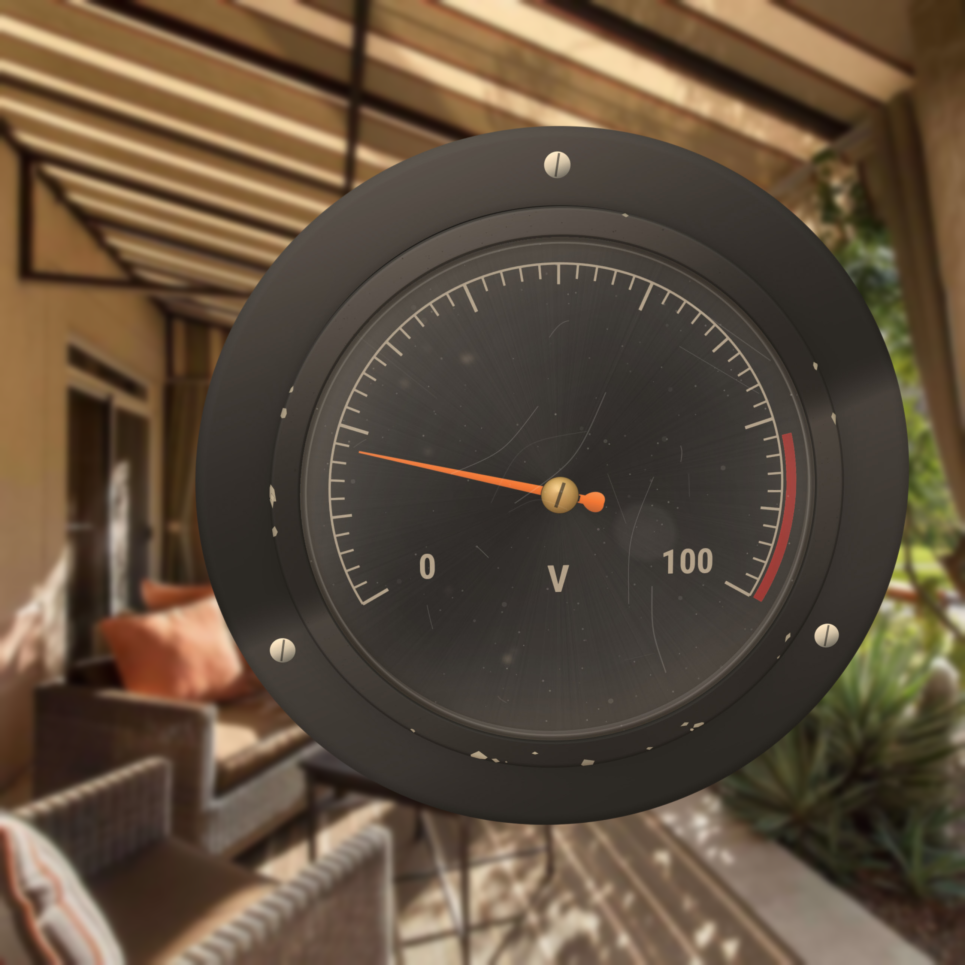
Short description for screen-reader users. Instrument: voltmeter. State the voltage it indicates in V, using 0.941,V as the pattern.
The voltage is 18,V
